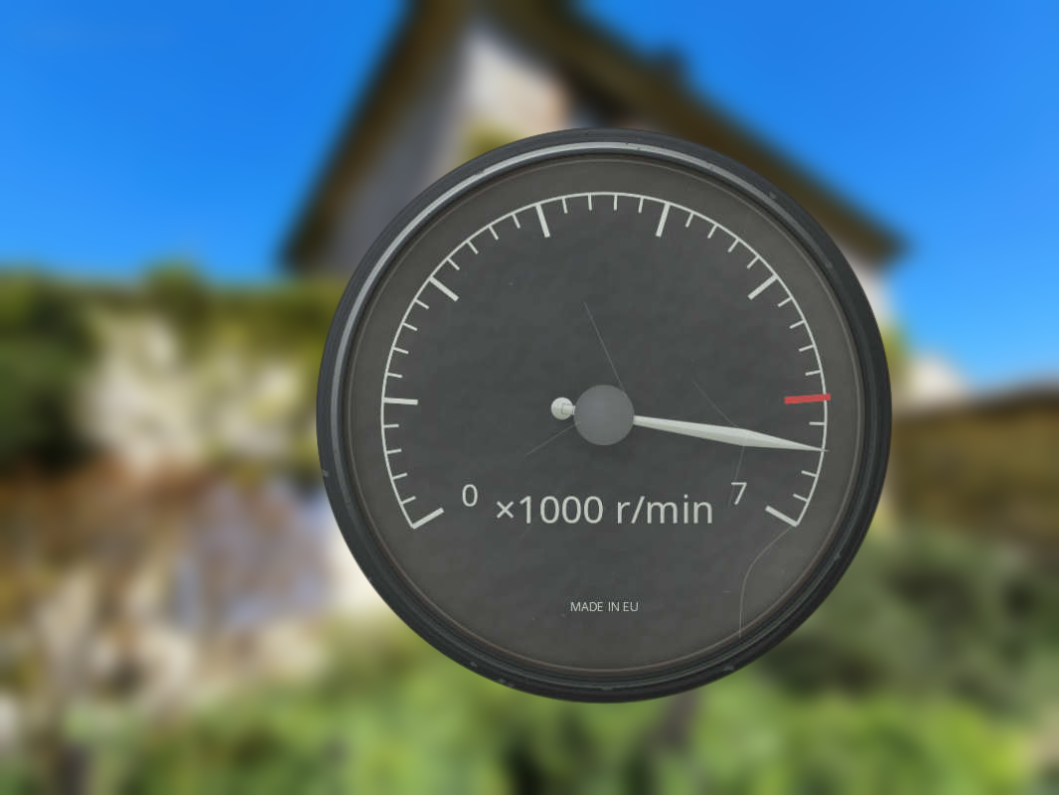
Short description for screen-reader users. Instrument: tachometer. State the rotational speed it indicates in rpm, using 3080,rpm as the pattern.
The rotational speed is 6400,rpm
